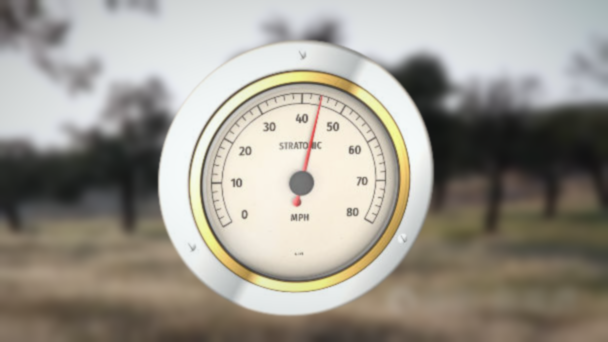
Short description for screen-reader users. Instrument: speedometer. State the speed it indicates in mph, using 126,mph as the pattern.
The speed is 44,mph
